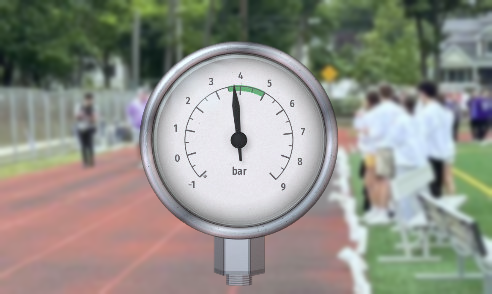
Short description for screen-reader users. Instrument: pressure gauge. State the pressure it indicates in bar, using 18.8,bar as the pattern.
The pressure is 3.75,bar
